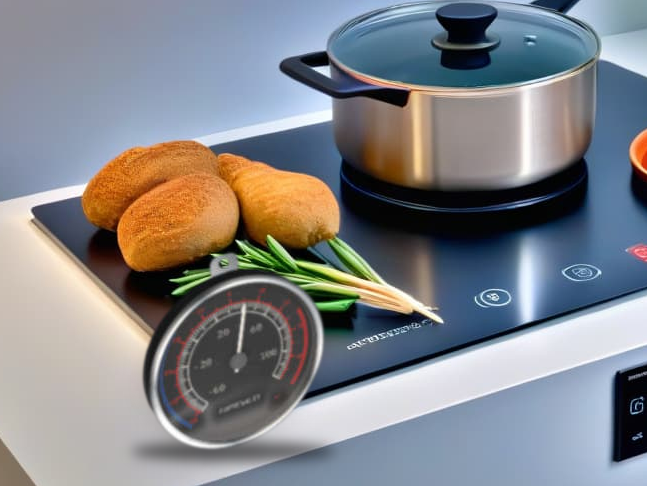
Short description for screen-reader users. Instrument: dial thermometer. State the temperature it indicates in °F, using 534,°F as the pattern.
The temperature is 40,°F
